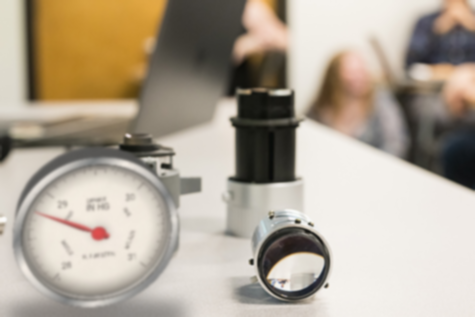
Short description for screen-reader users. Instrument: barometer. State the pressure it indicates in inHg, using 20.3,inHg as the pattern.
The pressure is 28.8,inHg
